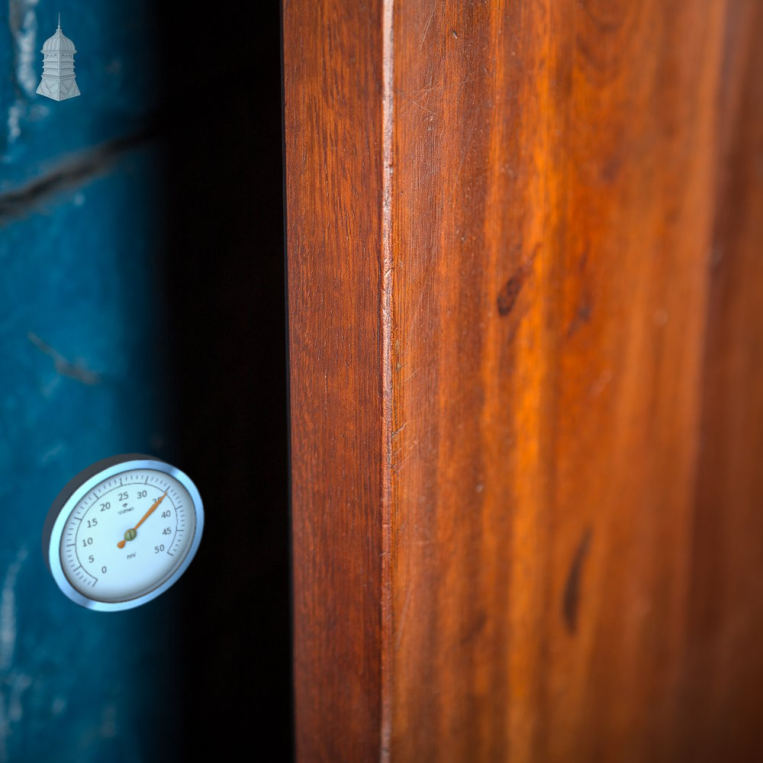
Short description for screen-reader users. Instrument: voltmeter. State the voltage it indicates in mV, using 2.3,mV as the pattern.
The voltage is 35,mV
